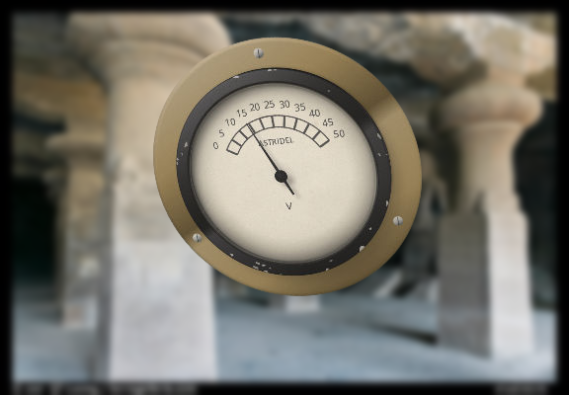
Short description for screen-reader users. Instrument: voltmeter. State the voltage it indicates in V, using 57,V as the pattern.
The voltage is 15,V
